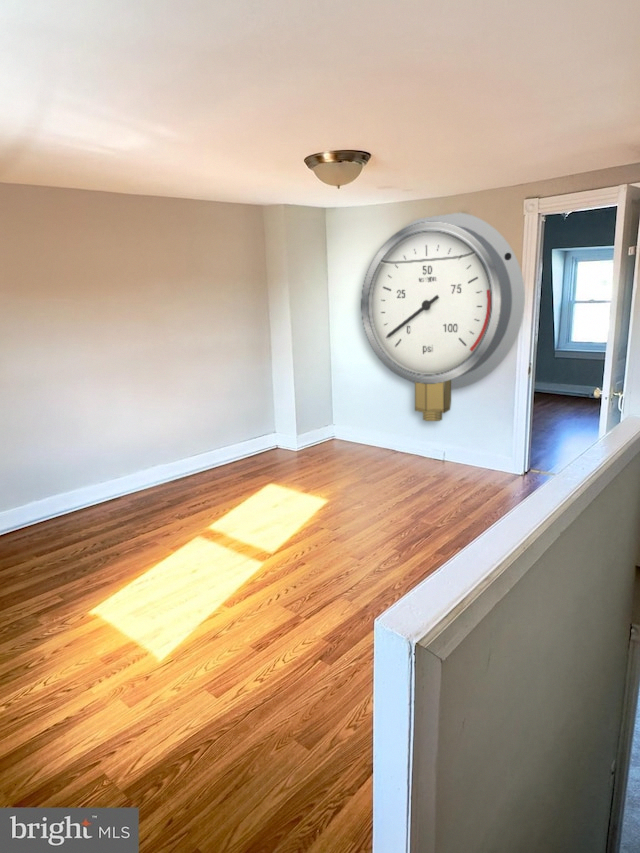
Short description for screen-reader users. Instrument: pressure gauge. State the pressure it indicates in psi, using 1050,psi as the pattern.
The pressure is 5,psi
